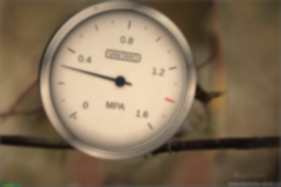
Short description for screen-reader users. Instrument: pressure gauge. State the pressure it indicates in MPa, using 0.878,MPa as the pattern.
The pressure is 0.3,MPa
